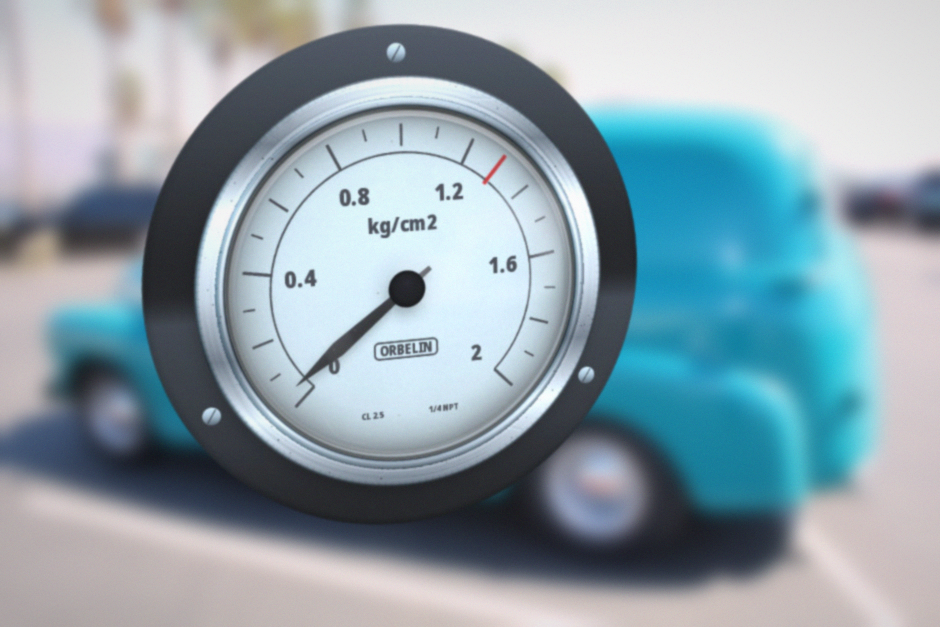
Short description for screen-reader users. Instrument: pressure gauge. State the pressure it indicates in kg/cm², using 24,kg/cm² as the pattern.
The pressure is 0.05,kg/cm²
